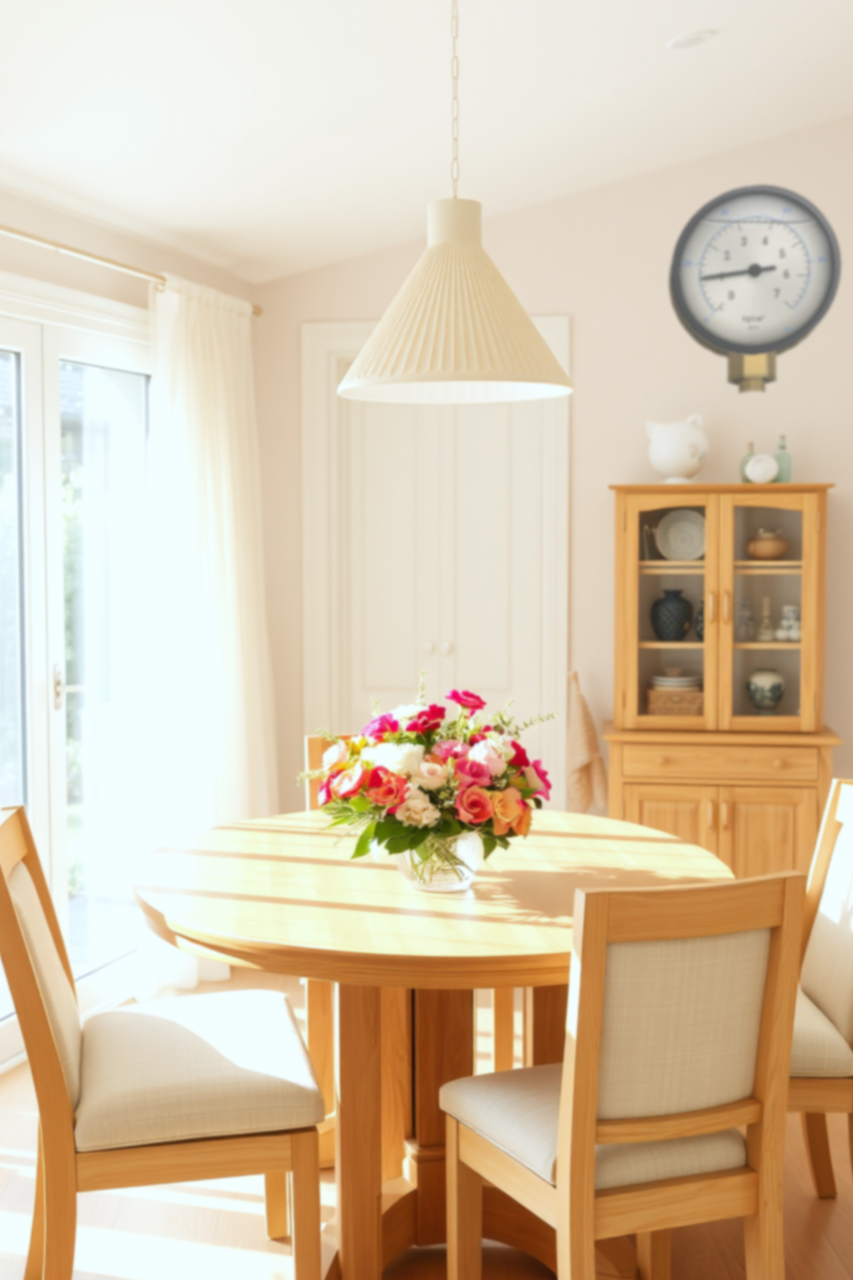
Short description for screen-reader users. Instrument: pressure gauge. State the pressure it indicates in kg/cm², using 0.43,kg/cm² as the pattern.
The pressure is 1,kg/cm²
